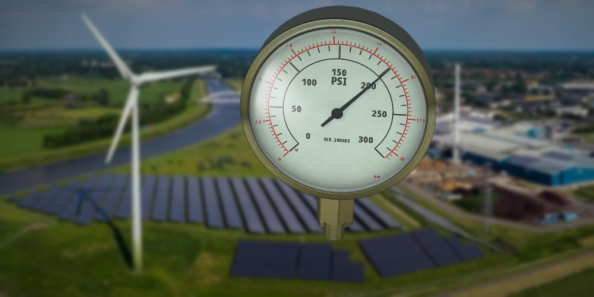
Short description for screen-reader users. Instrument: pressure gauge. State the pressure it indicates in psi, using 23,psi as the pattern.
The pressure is 200,psi
